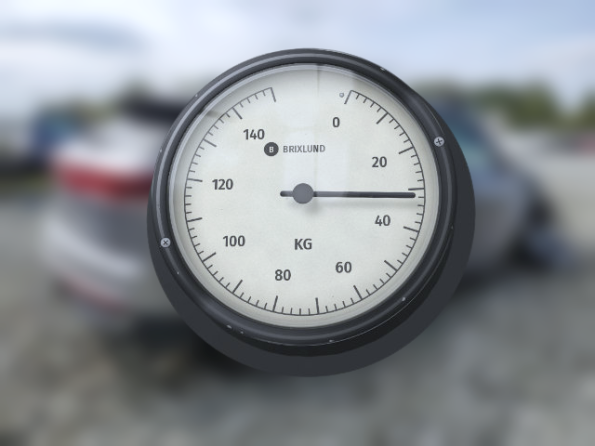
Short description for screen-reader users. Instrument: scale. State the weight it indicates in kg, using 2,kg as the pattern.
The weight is 32,kg
